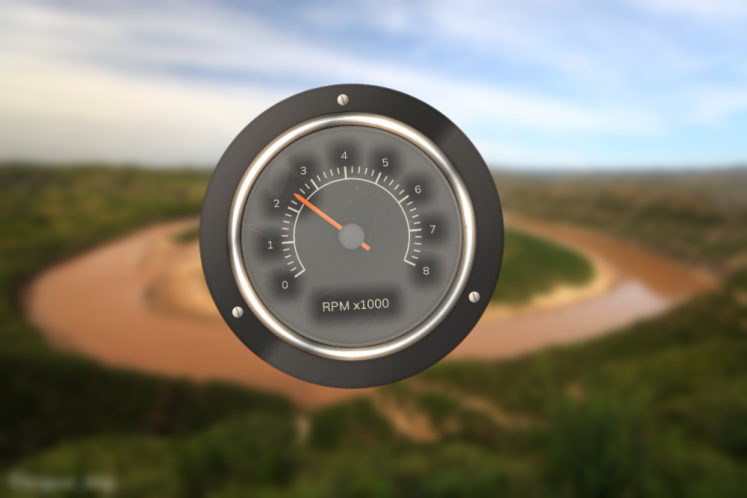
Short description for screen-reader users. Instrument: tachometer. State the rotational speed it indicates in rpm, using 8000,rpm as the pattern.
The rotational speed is 2400,rpm
